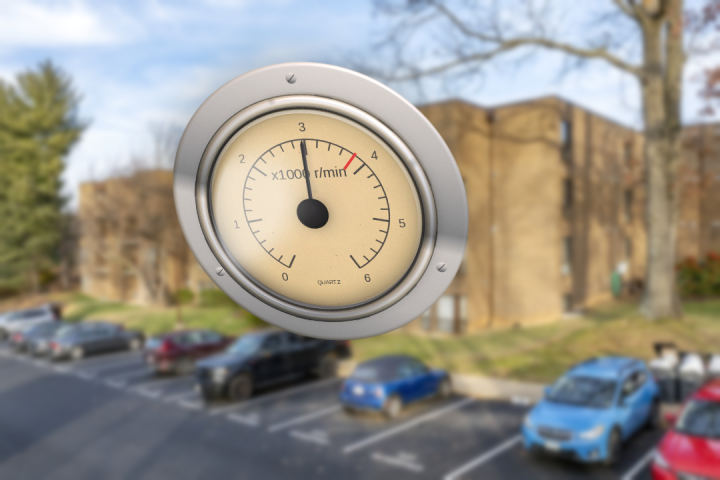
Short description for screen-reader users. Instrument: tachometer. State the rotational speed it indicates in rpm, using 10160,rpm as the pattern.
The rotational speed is 3000,rpm
